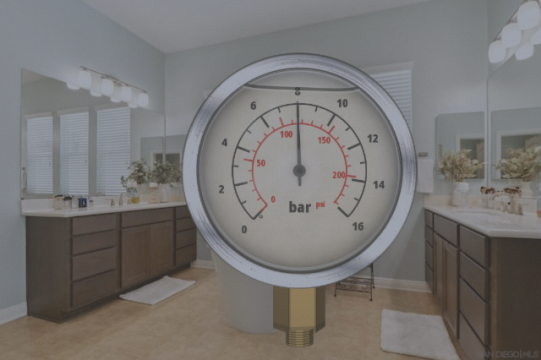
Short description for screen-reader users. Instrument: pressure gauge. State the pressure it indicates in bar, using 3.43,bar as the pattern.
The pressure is 8,bar
